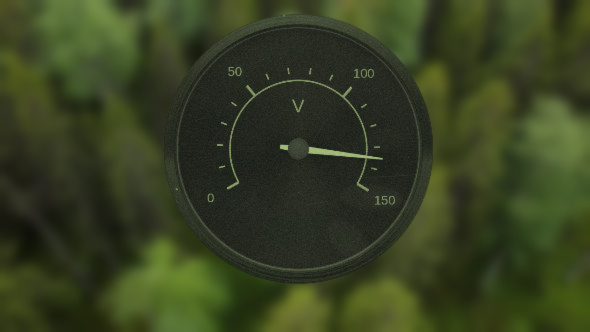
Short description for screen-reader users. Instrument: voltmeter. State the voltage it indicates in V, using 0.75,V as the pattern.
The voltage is 135,V
